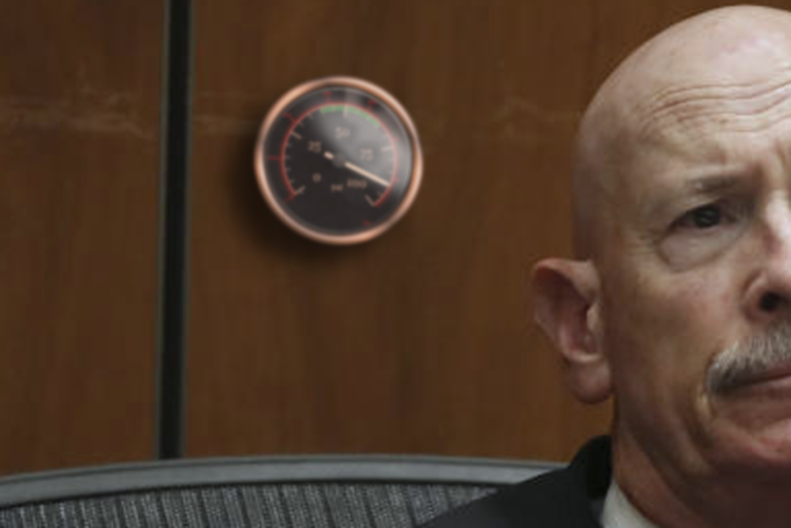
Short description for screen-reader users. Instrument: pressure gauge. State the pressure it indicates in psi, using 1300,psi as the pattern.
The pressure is 90,psi
